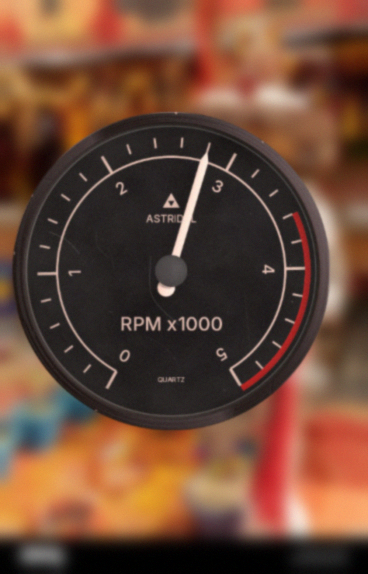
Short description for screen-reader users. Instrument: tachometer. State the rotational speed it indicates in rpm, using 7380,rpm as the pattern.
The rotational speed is 2800,rpm
